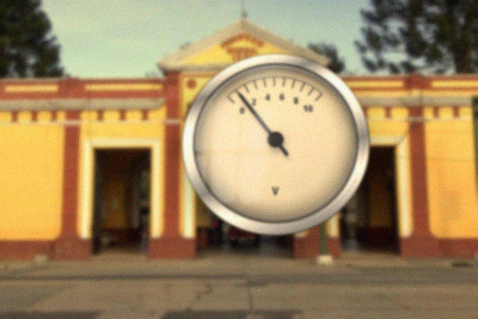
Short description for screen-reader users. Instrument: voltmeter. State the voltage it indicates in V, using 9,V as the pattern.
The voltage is 1,V
